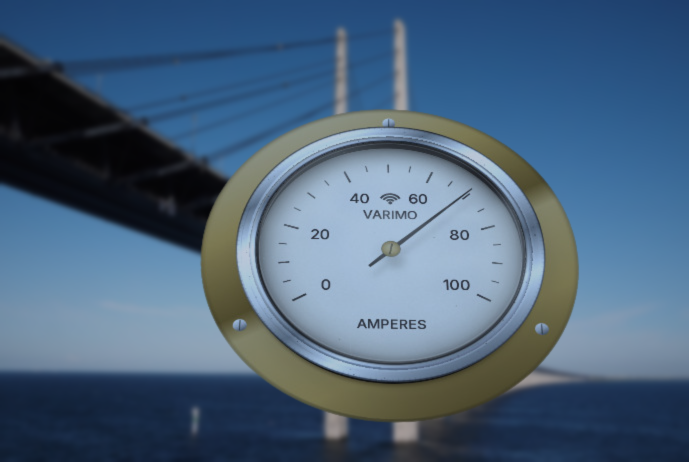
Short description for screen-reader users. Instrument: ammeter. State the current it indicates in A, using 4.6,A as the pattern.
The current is 70,A
